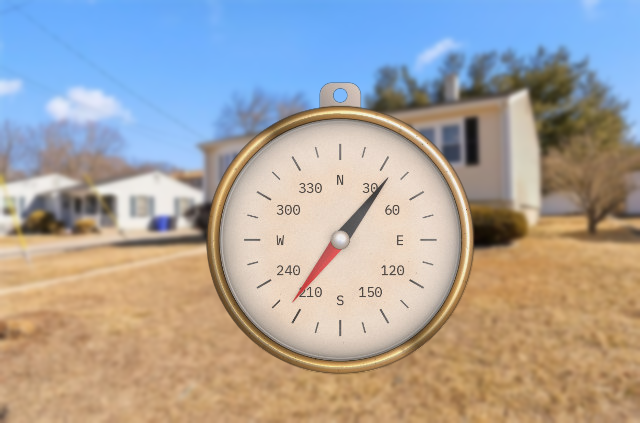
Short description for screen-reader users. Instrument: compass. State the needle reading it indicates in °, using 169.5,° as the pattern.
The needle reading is 217.5,°
